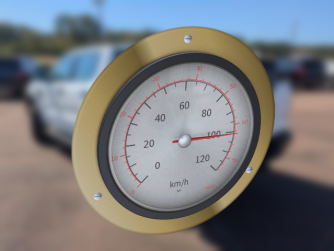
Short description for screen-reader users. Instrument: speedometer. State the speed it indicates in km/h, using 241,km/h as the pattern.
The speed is 100,km/h
